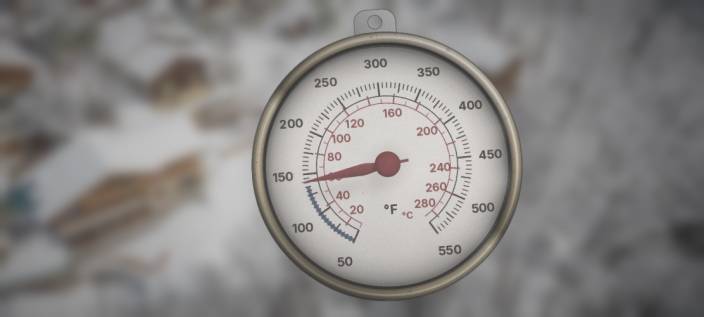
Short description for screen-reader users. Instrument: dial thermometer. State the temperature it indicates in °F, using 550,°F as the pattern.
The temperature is 140,°F
